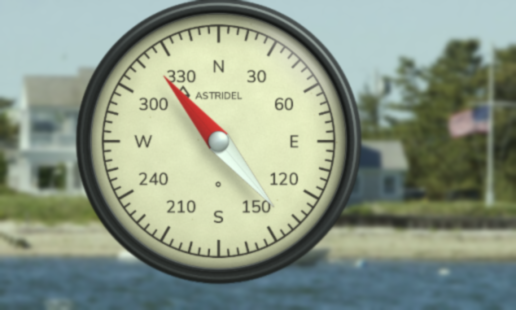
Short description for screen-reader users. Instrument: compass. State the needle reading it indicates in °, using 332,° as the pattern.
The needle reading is 320,°
